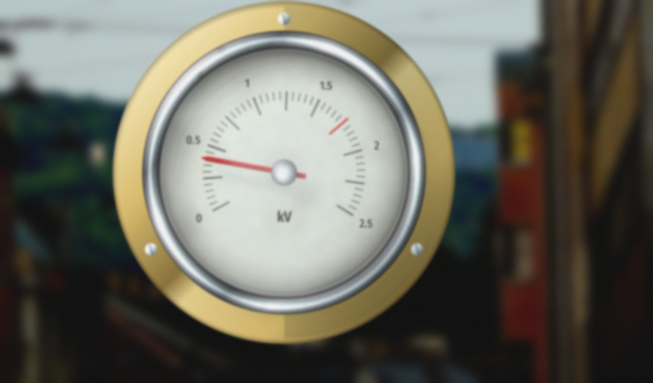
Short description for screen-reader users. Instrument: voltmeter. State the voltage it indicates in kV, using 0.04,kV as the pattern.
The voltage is 0.4,kV
